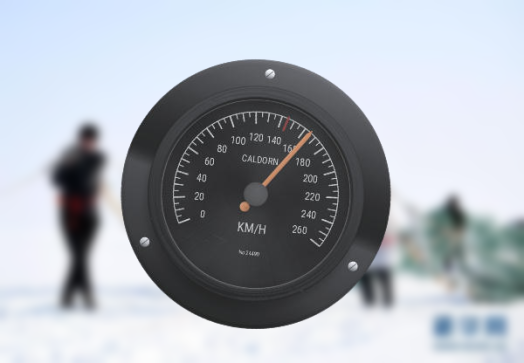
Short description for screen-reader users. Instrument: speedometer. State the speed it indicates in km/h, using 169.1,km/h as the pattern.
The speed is 165,km/h
